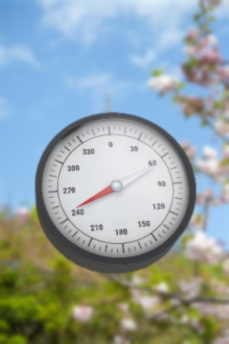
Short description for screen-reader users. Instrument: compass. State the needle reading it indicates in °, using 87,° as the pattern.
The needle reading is 245,°
